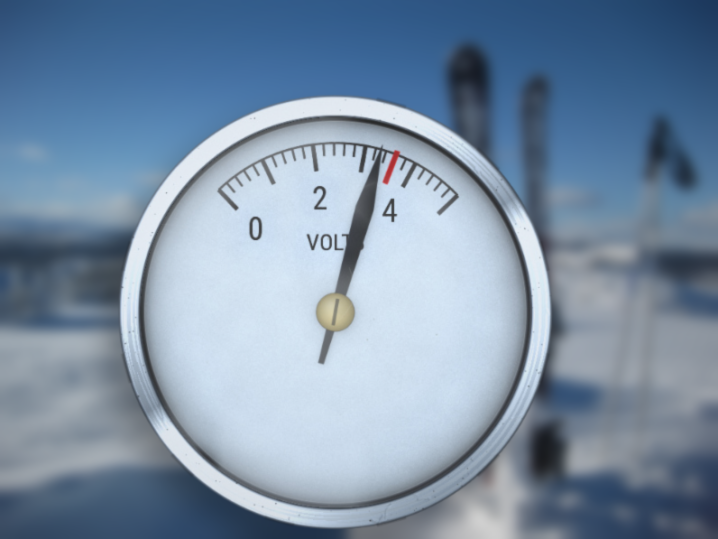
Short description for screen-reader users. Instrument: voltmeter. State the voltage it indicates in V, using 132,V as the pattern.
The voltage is 3.3,V
